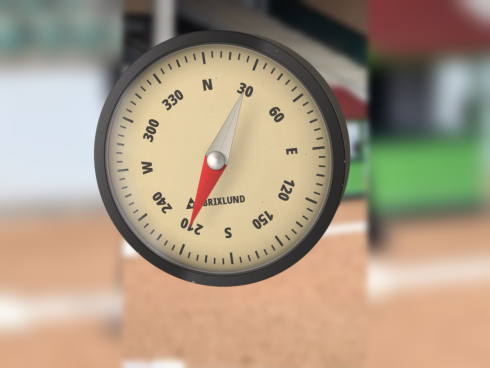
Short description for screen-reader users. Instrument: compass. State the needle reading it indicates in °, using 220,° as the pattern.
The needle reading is 210,°
